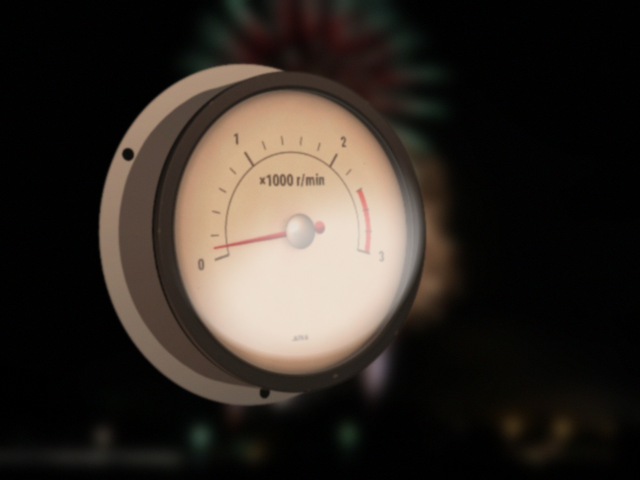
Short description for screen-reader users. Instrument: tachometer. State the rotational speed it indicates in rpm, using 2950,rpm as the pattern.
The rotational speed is 100,rpm
